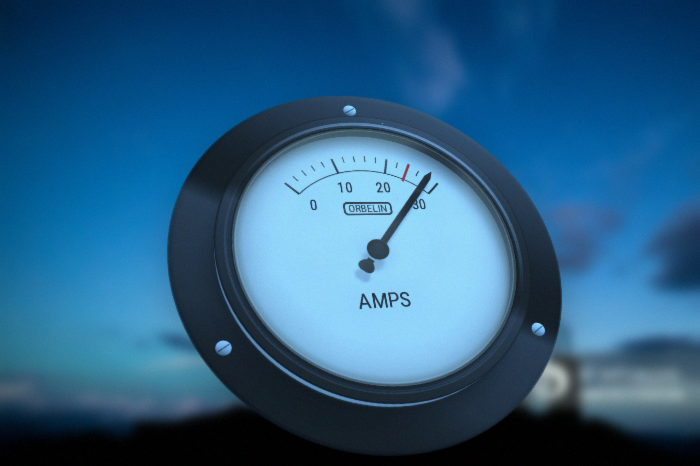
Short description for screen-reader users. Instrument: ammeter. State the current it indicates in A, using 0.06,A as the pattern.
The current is 28,A
